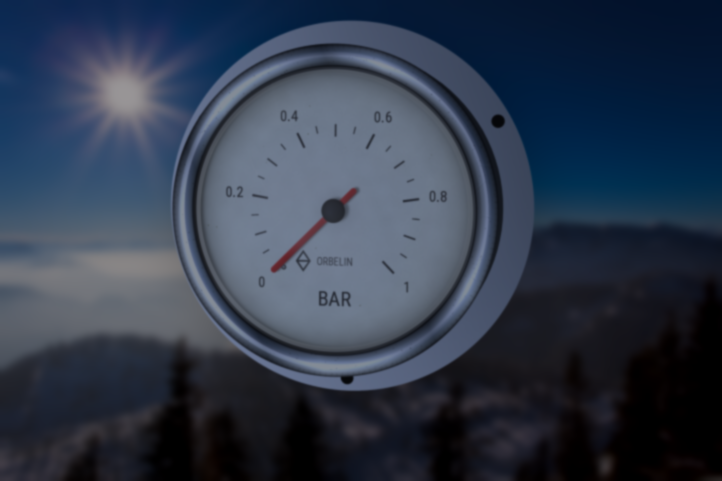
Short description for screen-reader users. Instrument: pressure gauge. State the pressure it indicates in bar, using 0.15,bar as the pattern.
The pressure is 0,bar
